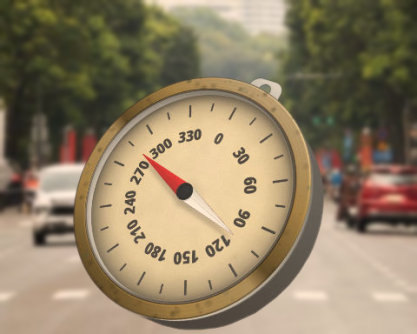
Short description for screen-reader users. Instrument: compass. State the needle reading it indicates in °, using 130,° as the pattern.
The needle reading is 285,°
